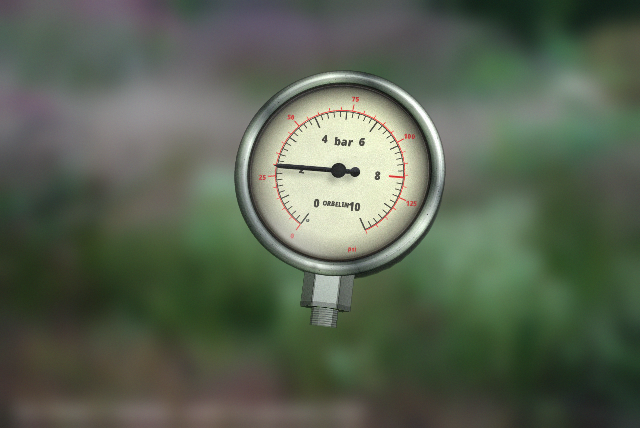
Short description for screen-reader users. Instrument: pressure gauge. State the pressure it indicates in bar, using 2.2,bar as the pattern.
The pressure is 2,bar
